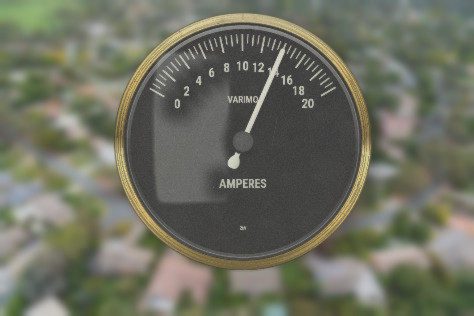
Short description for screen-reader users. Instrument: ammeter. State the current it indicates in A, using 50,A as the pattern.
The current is 14,A
